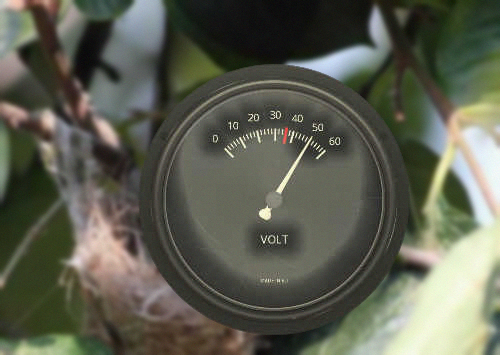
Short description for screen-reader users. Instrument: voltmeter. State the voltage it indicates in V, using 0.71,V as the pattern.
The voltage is 50,V
